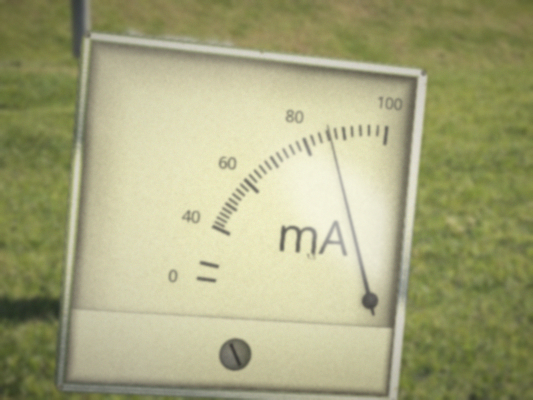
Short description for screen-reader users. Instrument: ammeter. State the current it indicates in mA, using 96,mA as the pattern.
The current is 86,mA
